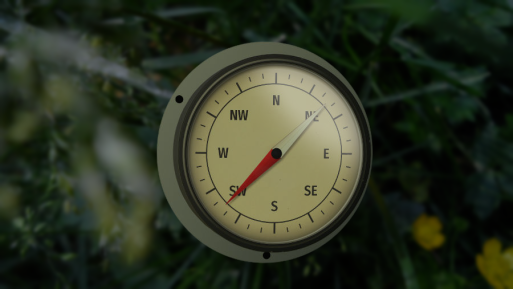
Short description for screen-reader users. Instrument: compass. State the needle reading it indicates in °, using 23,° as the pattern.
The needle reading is 225,°
